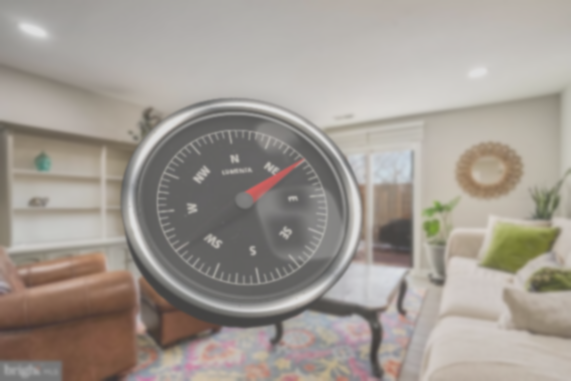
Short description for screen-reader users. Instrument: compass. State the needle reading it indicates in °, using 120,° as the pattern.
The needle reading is 60,°
